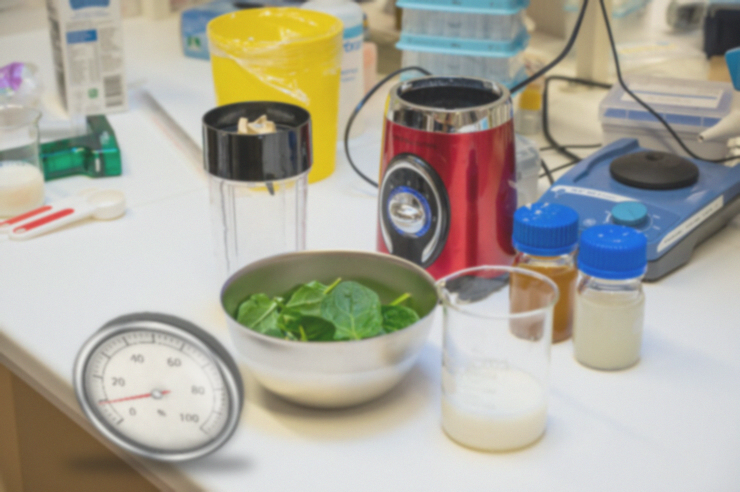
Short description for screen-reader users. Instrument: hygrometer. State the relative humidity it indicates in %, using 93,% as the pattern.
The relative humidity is 10,%
